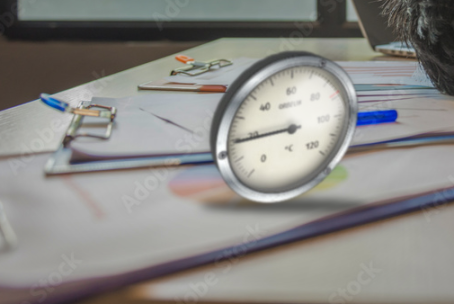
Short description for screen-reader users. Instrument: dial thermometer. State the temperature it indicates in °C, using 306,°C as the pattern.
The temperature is 20,°C
